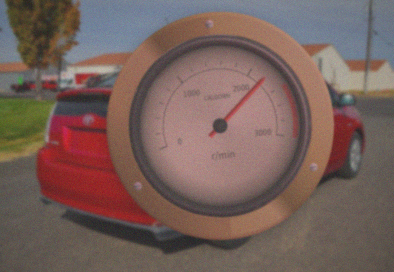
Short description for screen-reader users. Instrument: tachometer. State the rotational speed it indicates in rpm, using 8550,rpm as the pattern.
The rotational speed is 2200,rpm
